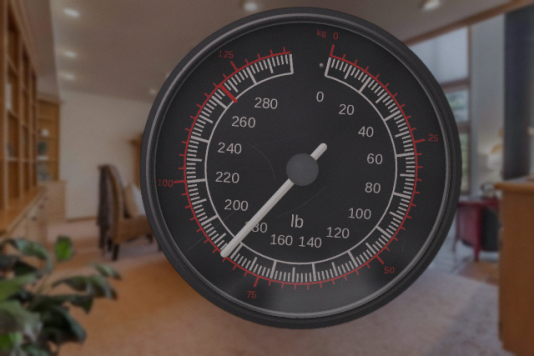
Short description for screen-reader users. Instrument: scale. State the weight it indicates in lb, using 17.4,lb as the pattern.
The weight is 184,lb
